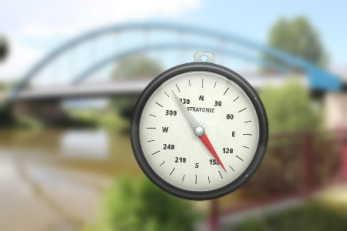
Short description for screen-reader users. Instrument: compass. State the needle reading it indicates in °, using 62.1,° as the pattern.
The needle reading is 142.5,°
